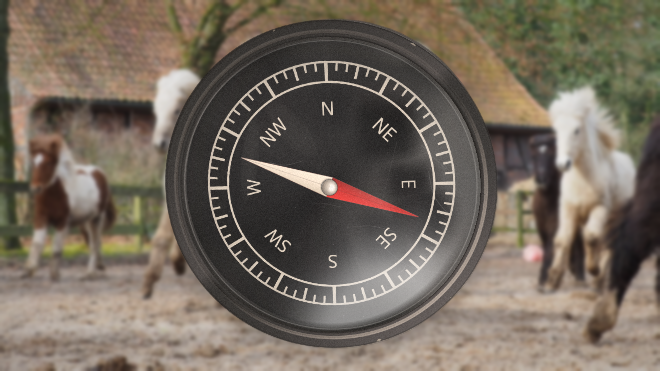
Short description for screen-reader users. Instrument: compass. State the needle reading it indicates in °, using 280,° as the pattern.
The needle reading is 110,°
